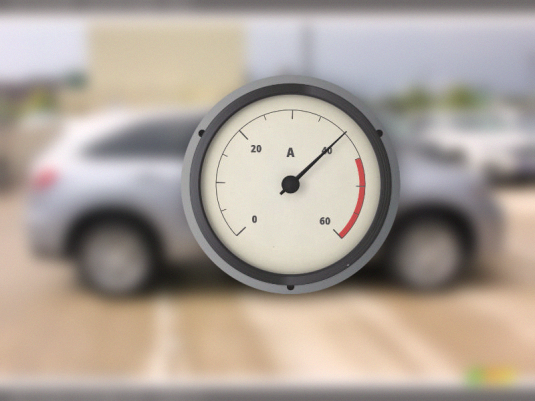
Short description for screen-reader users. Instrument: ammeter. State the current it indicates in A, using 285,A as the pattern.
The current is 40,A
